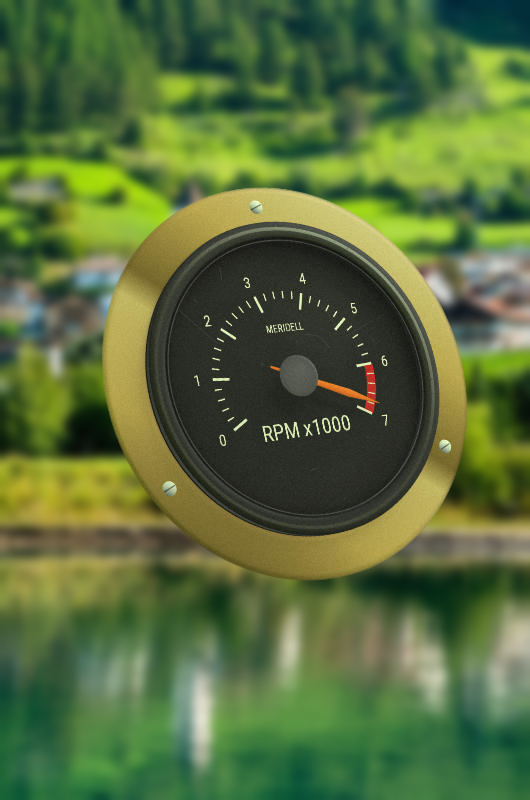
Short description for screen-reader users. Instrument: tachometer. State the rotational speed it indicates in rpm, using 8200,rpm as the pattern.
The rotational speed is 6800,rpm
